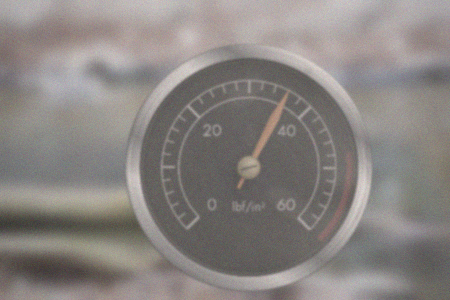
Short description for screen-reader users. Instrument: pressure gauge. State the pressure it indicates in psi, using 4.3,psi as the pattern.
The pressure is 36,psi
